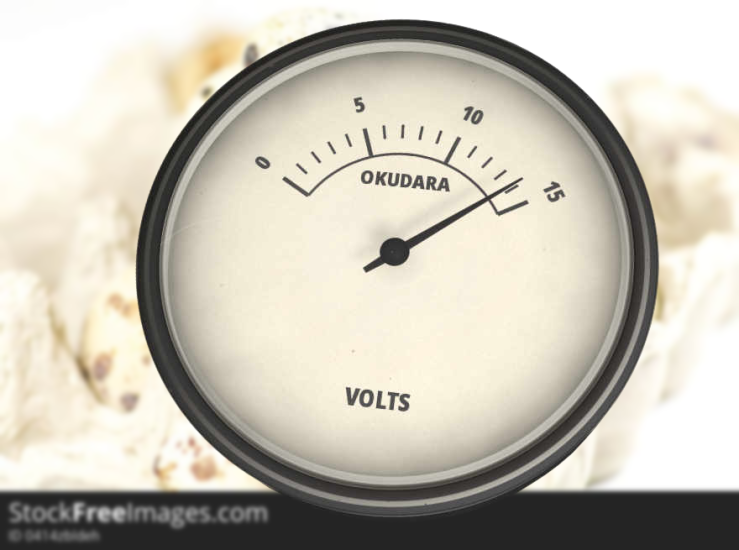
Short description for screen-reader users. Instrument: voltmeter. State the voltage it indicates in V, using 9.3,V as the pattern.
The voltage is 14,V
